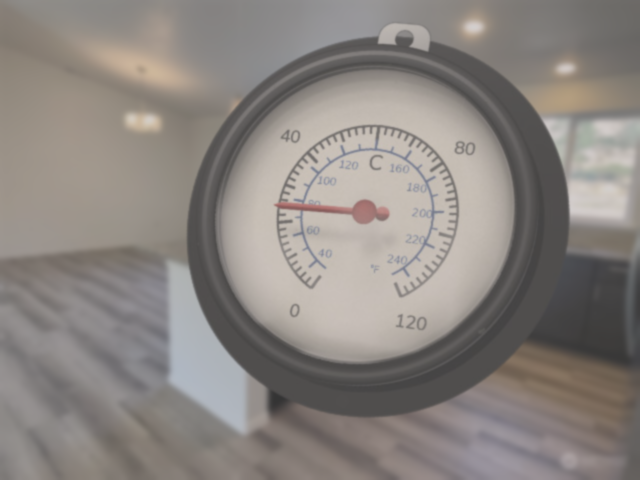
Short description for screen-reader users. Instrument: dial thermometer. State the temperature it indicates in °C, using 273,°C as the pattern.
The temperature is 24,°C
